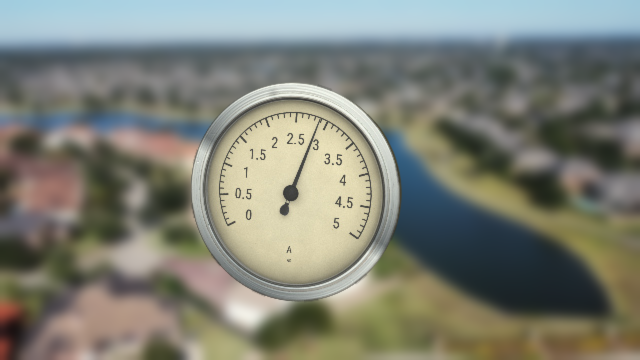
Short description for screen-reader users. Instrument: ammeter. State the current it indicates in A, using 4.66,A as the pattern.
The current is 2.9,A
